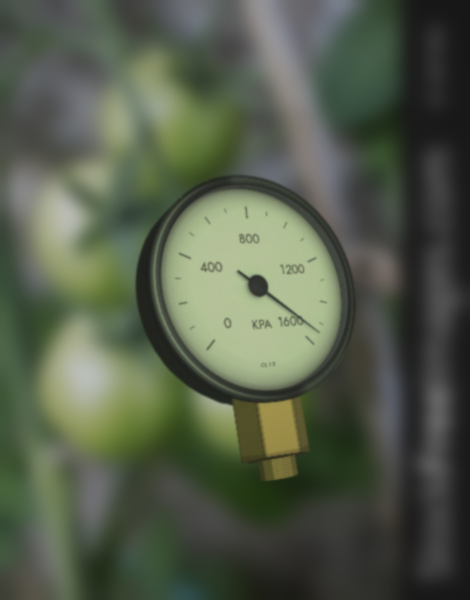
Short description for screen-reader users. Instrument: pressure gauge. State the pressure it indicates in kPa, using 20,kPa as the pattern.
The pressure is 1550,kPa
